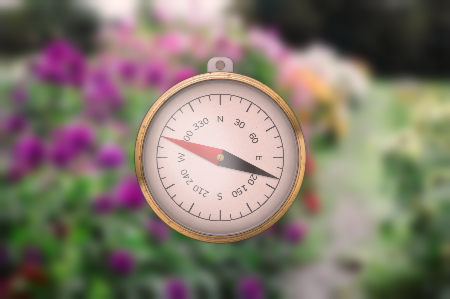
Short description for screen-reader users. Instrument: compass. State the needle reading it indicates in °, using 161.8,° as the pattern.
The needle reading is 290,°
